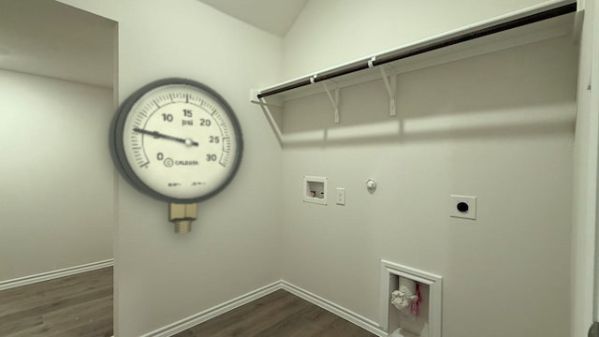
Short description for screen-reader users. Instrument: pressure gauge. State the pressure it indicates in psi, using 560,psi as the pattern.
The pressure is 5,psi
